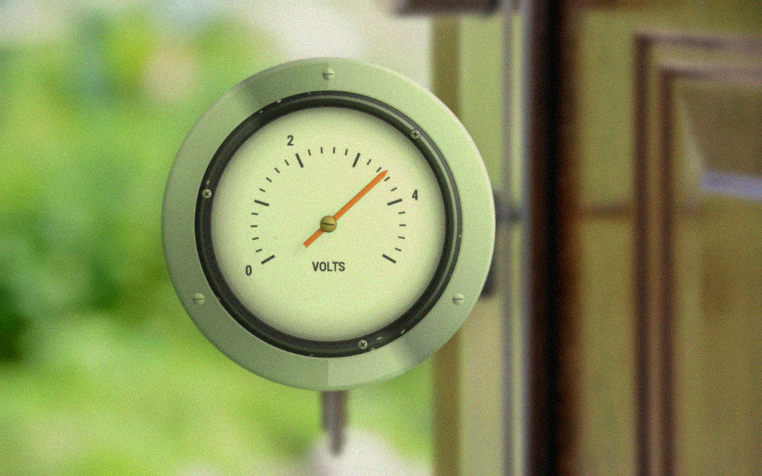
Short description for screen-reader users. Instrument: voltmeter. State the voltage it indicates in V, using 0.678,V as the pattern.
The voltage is 3.5,V
